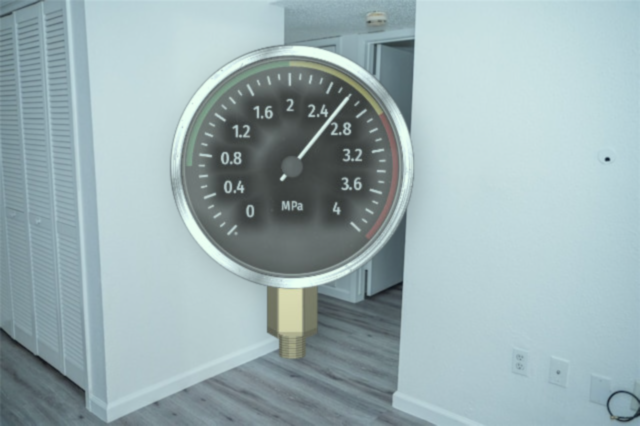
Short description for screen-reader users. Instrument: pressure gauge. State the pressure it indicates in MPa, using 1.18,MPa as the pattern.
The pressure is 2.6,MPa
